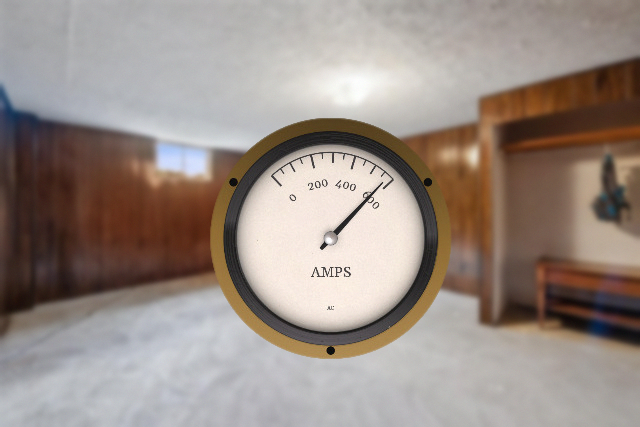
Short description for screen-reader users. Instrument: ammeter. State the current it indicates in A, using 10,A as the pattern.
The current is 575,A
